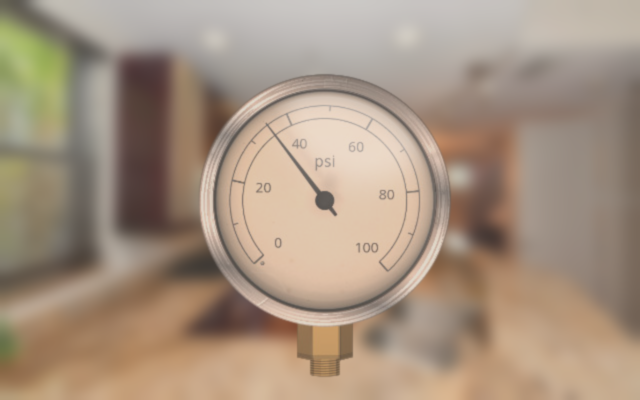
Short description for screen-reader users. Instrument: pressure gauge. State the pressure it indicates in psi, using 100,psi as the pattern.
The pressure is 35,psi
